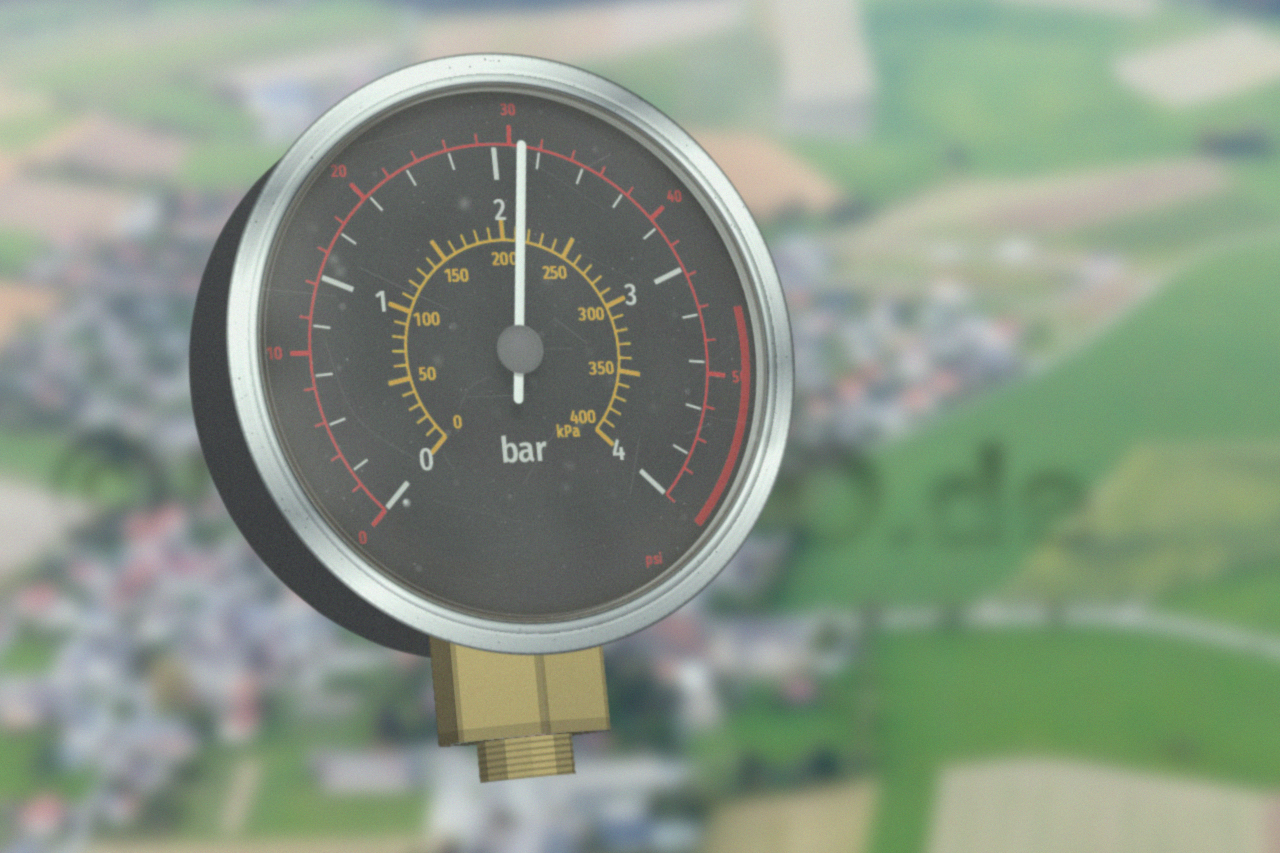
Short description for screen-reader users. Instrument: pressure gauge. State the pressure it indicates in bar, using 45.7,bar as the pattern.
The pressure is 2.1,bar
